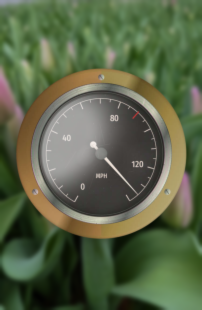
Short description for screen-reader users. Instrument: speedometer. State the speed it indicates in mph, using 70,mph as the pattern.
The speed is 135,mph
